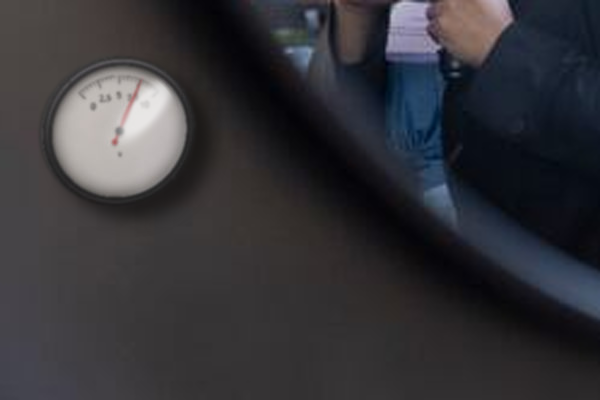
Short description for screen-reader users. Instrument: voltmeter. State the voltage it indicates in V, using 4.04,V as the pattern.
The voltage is 7.5,V
